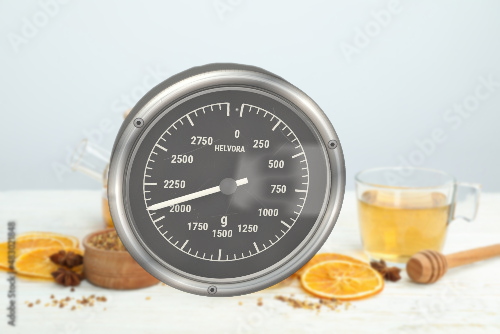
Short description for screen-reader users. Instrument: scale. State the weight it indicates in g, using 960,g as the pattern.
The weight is 2100,g
